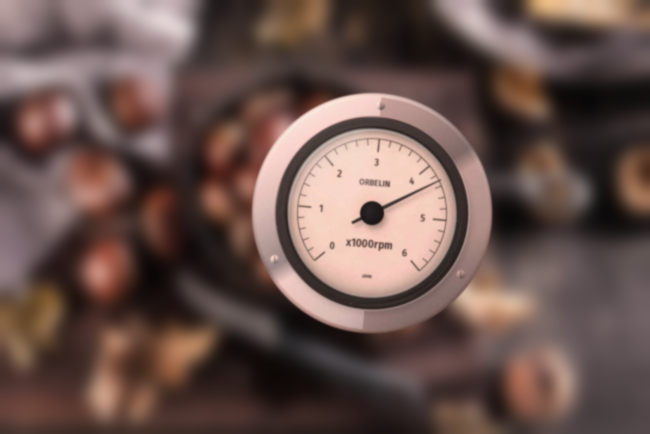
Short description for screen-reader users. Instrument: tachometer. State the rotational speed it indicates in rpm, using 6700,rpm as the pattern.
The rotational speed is 4300,rpm
